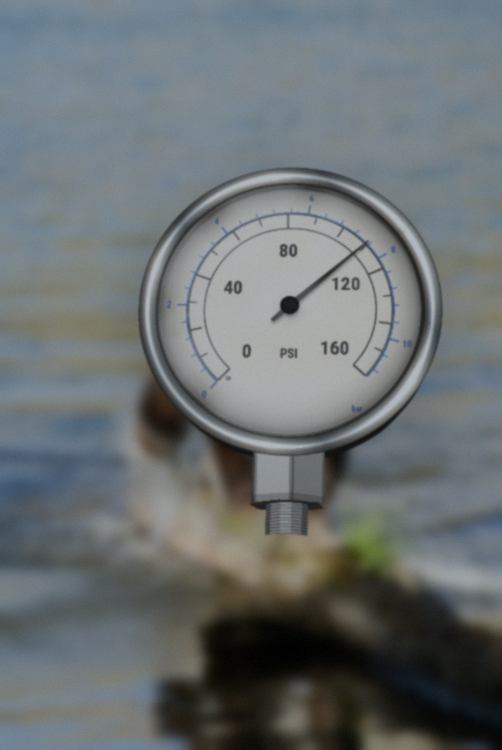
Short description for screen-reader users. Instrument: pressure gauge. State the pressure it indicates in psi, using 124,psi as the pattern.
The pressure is 110,psi
